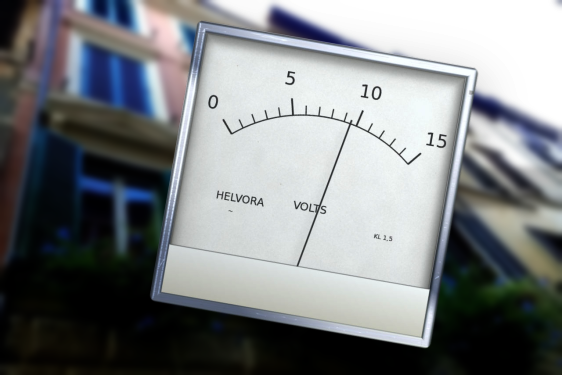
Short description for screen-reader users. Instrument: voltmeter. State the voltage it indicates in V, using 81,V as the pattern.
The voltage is 9.5,V
